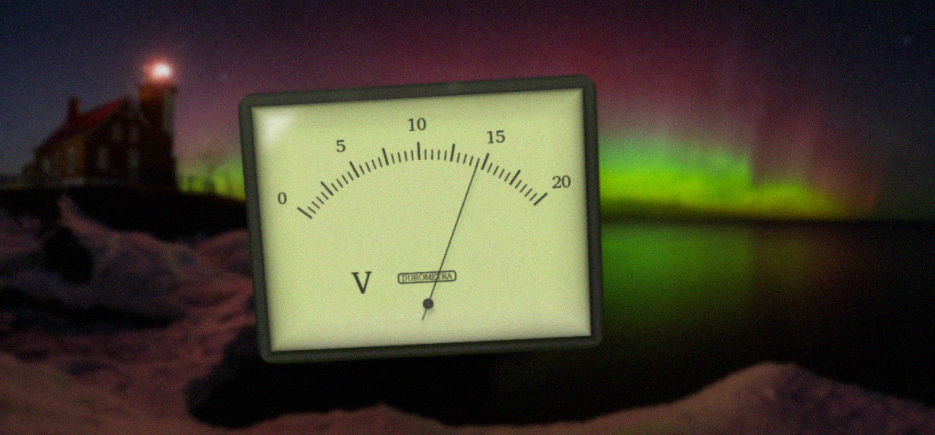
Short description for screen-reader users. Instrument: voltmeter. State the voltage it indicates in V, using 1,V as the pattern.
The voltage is 14.5,V
